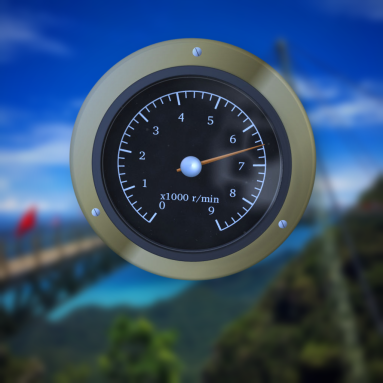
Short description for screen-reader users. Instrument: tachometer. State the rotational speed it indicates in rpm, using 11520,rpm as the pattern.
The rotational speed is 6500,rpm
